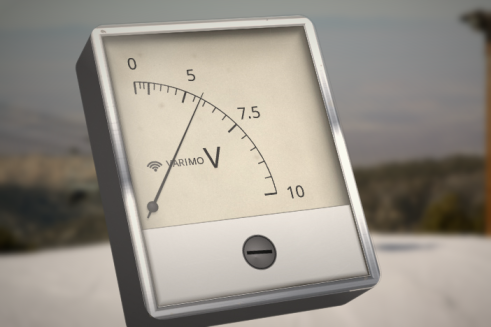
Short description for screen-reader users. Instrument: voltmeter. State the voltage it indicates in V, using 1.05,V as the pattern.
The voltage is 5.75,V
